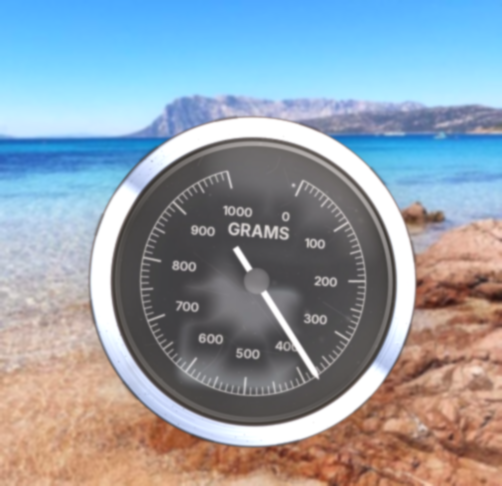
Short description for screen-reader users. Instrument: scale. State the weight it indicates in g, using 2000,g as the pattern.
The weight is 380,g
